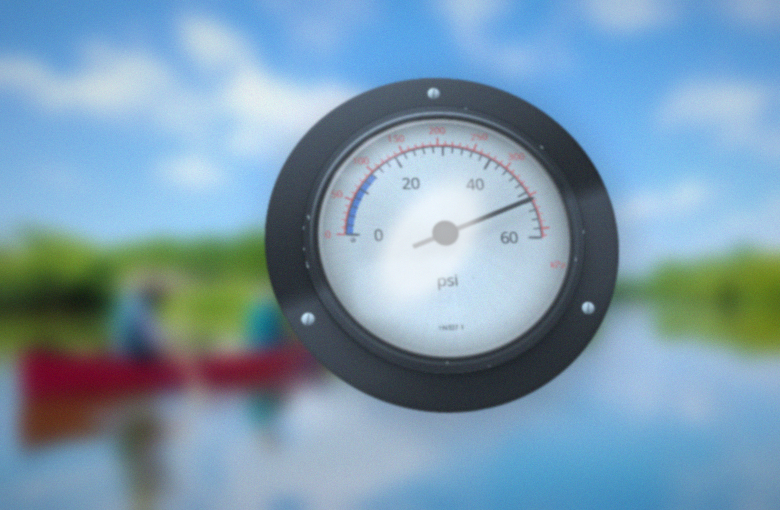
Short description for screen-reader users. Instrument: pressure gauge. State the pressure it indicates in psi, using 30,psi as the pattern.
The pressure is 52,psi
